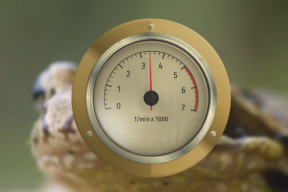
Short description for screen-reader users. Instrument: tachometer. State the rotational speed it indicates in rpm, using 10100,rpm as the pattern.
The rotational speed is 3400,rpm
